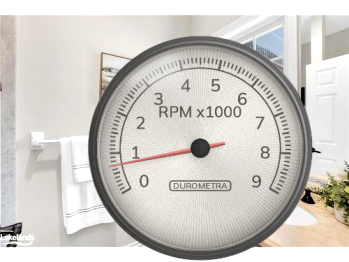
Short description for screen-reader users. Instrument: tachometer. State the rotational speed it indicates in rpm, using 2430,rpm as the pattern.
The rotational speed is 700,rpm
